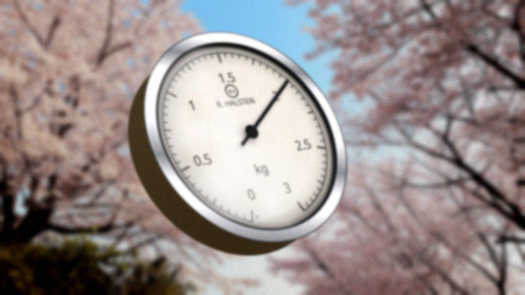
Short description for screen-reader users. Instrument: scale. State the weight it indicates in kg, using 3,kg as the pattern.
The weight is 2,kg
